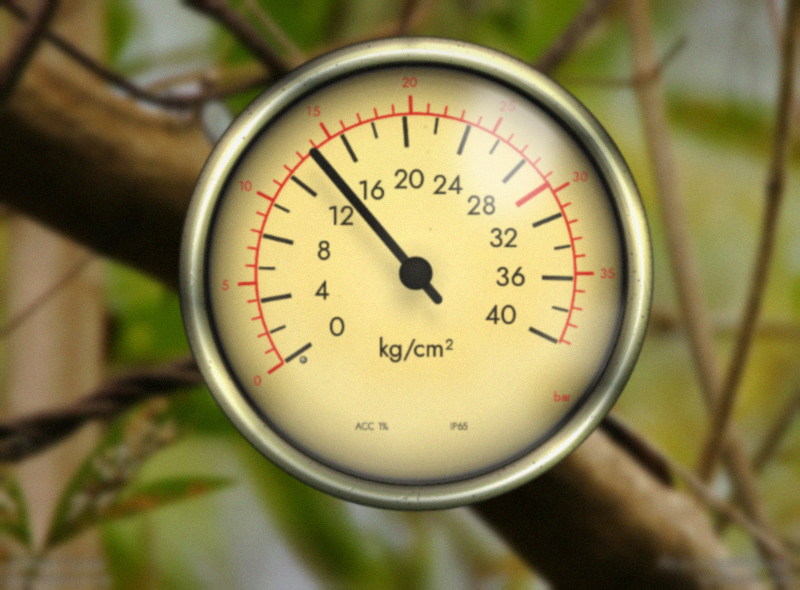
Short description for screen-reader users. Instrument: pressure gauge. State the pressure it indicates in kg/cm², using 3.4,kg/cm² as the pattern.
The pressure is 14,kg/cm²
